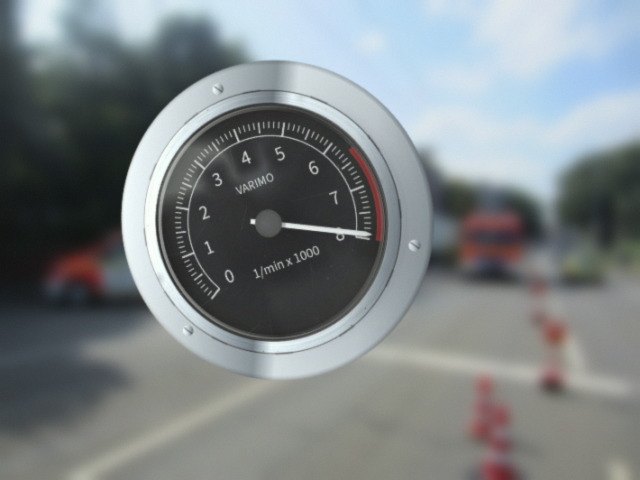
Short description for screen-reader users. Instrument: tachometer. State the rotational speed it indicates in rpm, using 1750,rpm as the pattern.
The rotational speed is 7900,rpm
